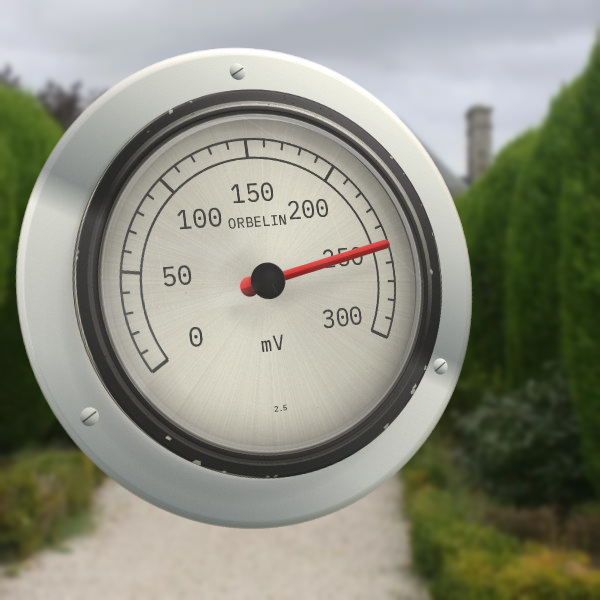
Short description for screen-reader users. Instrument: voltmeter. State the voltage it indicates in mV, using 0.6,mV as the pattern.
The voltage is 250,mV
